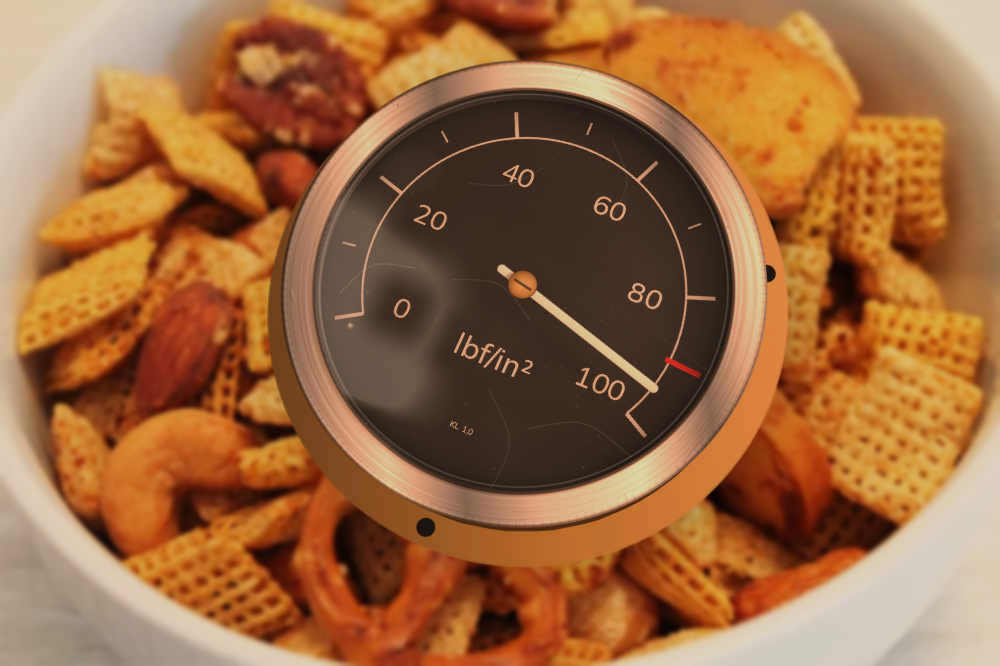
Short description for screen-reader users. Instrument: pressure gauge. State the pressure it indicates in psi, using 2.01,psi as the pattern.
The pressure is 95,psi
